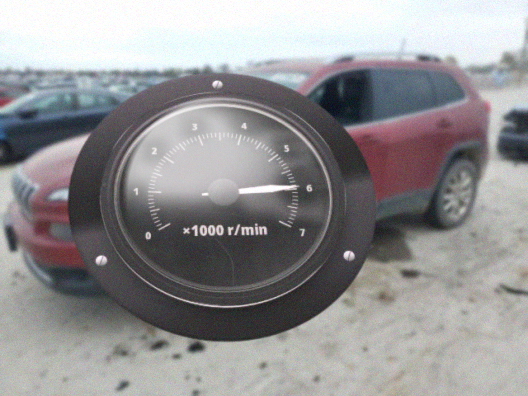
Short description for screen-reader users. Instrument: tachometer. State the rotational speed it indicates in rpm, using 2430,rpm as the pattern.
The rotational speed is 6000,rpm
